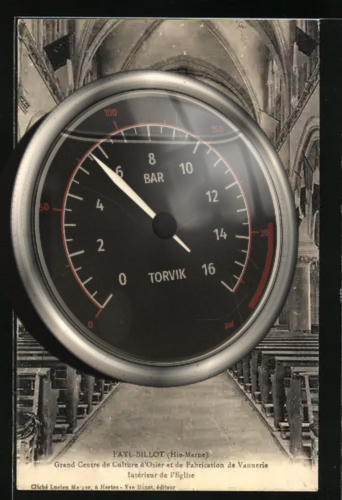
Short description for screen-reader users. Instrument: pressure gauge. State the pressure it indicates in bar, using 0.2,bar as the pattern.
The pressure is 5.5,bar
